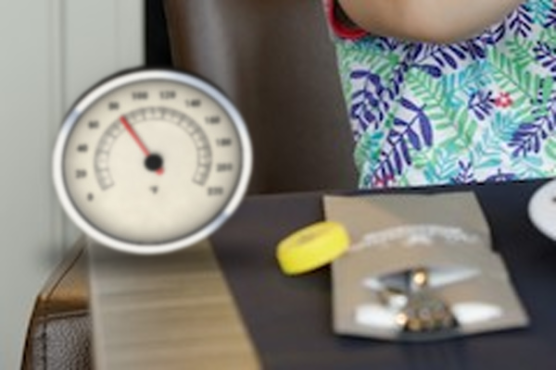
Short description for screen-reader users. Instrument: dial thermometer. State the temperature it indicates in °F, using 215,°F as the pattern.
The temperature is 80,°F
